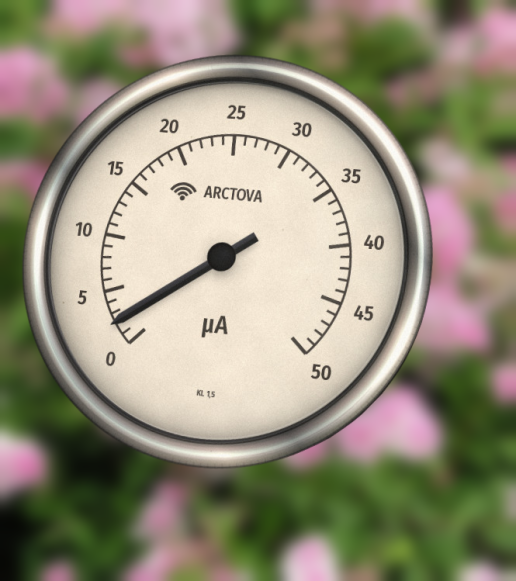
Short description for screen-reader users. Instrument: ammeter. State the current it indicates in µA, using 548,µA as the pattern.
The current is 2,µA
